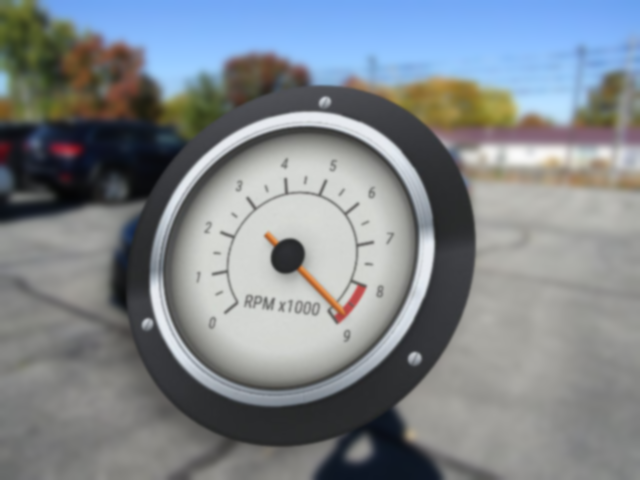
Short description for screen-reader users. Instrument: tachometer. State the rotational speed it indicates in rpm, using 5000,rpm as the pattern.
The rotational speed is 8750,rpm
